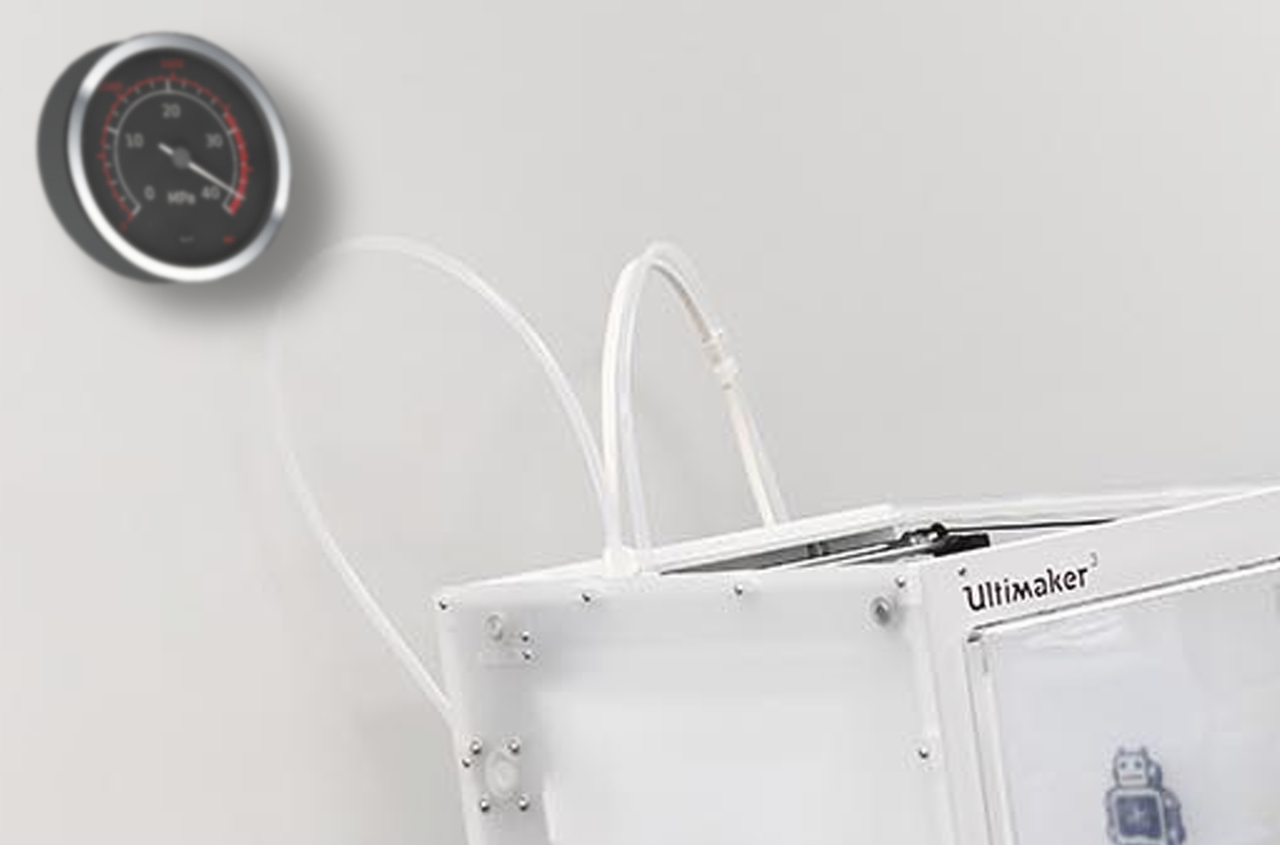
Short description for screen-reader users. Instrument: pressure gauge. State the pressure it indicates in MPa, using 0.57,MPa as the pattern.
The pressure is 38,MPa
